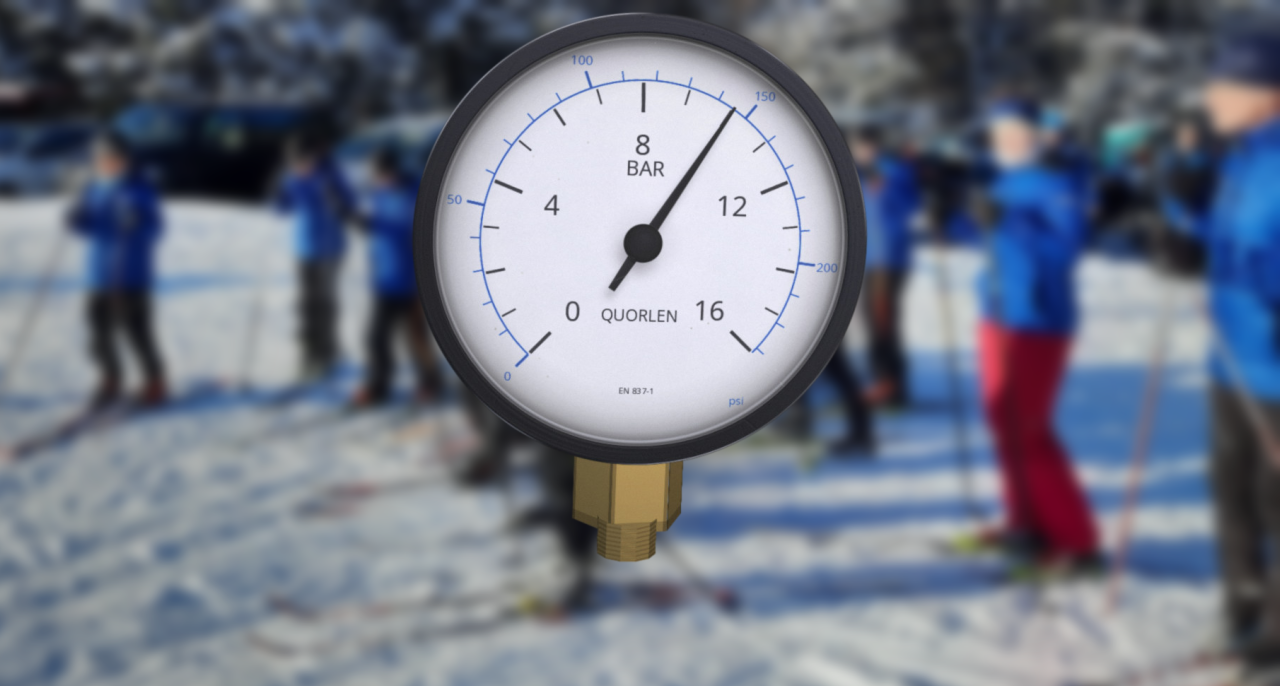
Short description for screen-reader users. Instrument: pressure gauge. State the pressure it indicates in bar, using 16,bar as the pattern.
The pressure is 10,bar
